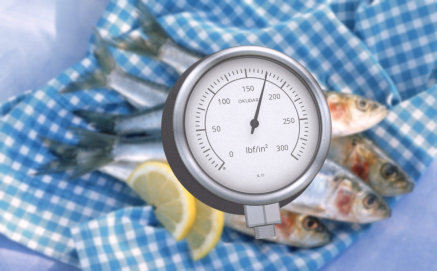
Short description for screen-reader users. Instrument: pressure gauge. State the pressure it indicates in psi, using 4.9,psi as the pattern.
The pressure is 175,psi
